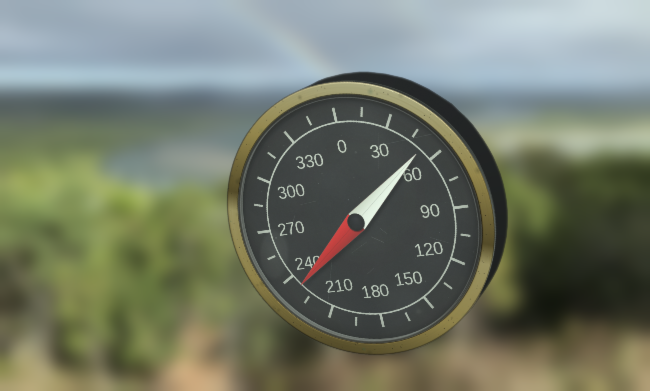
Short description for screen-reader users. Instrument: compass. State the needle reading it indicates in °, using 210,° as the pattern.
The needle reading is 232.5,°
